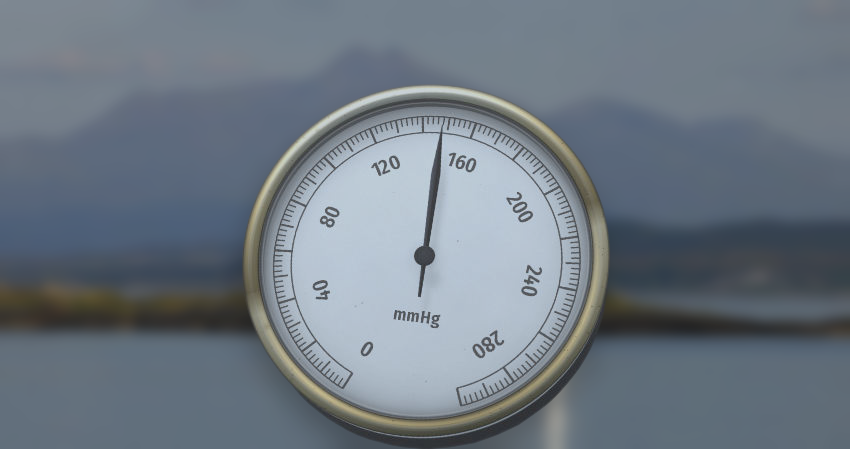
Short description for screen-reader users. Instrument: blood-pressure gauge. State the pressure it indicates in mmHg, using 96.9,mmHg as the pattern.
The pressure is 148,mmHg
